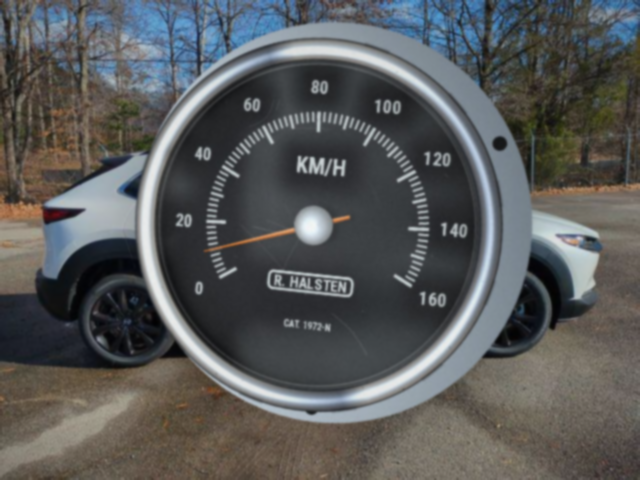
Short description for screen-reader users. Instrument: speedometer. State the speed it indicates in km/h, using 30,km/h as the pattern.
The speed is 10,km/h
